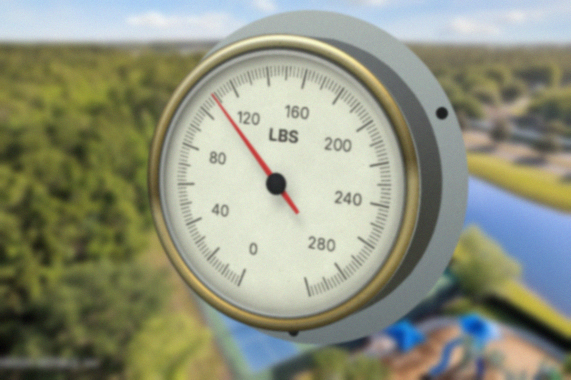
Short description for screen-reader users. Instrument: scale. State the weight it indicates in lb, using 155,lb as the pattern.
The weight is 110,lb
